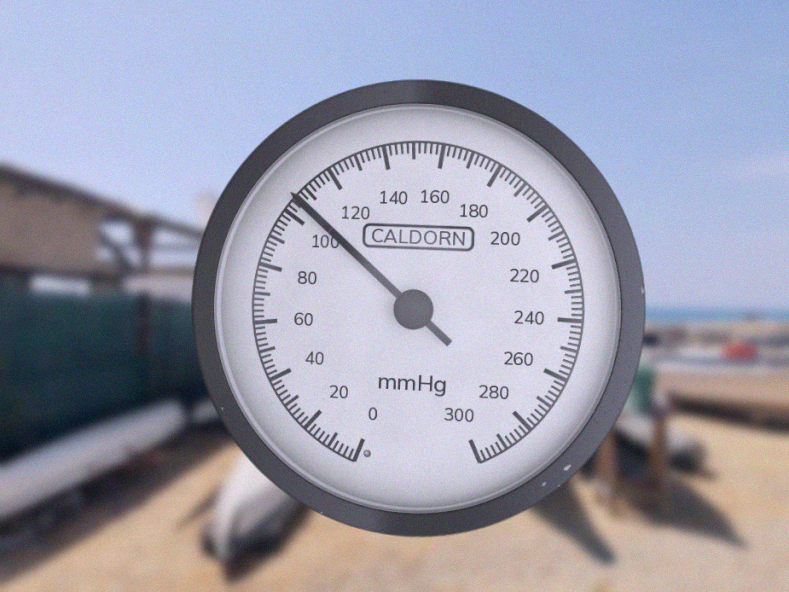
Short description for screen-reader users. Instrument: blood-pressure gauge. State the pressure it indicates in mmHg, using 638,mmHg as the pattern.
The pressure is 106,mmHg
